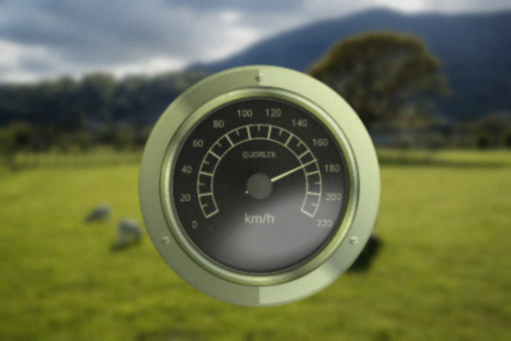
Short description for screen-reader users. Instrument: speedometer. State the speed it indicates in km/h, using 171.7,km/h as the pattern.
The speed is 170,km/h
